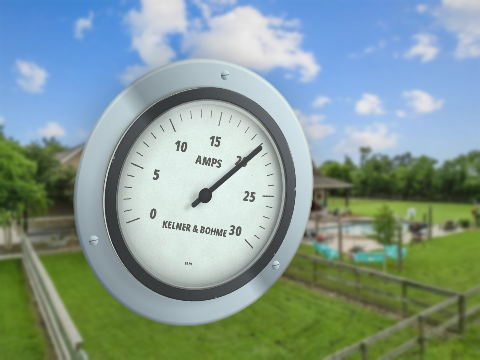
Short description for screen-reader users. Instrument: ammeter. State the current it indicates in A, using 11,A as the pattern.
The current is 20,A
